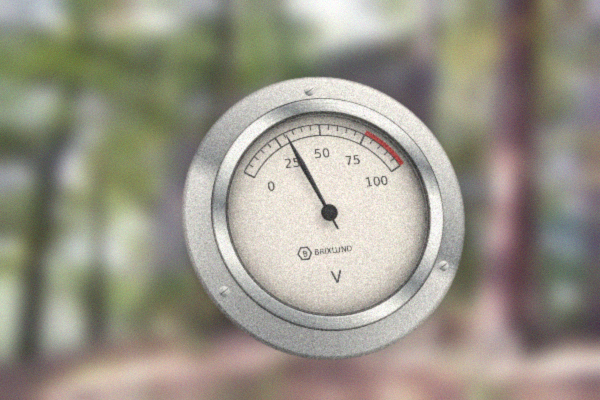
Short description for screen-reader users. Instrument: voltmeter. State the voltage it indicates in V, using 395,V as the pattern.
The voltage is 30,V
